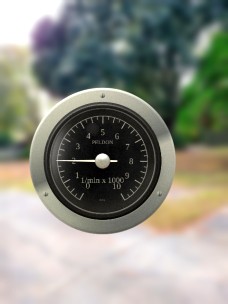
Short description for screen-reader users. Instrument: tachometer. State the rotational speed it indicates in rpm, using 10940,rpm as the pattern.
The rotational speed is 2000,rpm
